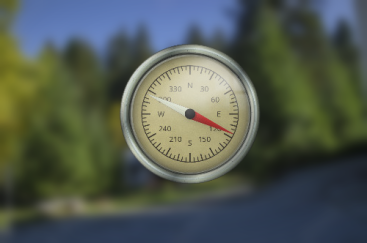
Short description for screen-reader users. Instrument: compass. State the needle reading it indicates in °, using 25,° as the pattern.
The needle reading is 115,°
